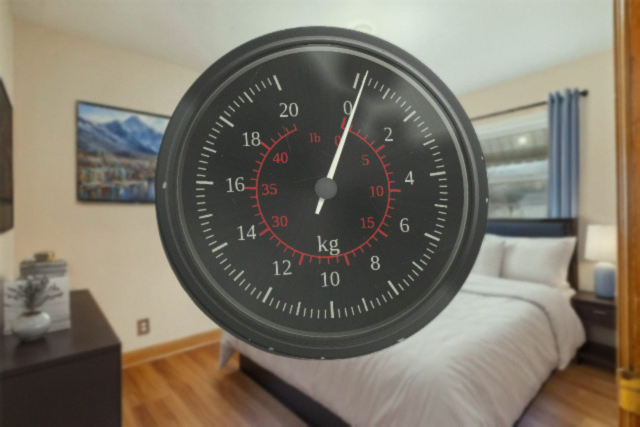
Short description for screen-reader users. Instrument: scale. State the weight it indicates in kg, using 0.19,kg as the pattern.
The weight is 0.2,kg
